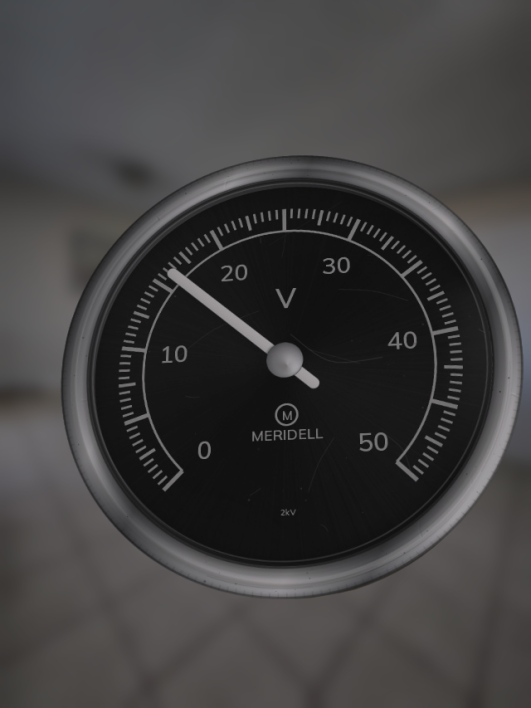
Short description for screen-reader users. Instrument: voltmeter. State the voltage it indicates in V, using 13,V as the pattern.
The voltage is 16,V
